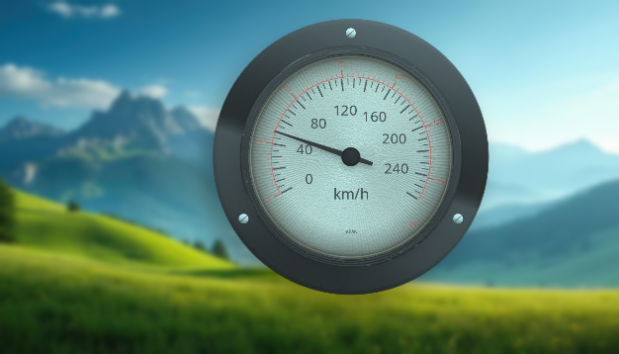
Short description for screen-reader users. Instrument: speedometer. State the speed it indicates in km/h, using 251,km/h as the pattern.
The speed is 50,km/h
